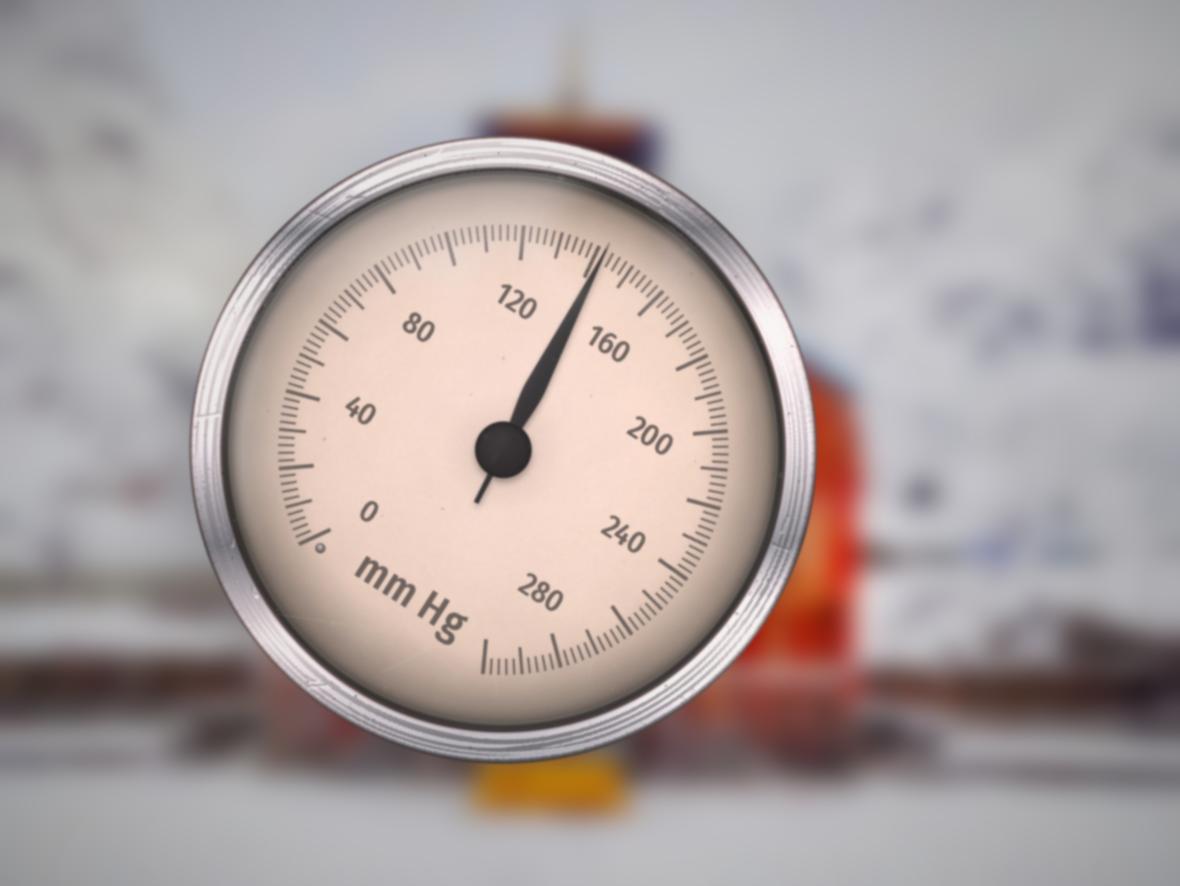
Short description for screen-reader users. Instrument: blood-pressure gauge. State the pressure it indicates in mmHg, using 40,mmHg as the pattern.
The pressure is 142,mmHg
